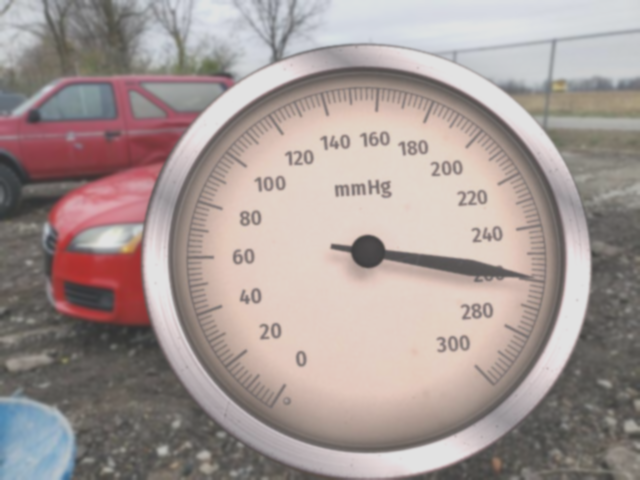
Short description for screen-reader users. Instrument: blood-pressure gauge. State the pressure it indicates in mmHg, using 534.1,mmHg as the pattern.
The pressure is 260,mmHg
